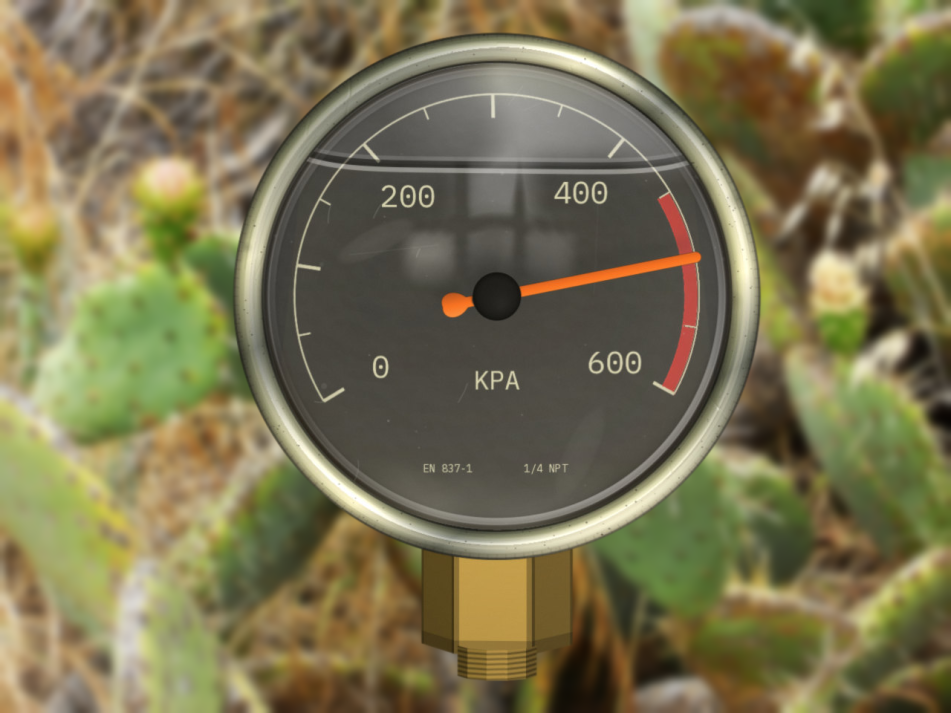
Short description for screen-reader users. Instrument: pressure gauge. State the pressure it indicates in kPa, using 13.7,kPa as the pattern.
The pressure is 500,kPa
